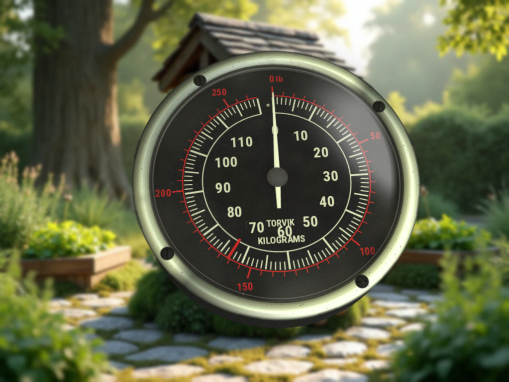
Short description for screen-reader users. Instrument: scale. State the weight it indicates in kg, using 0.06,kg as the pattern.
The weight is 0,kg
